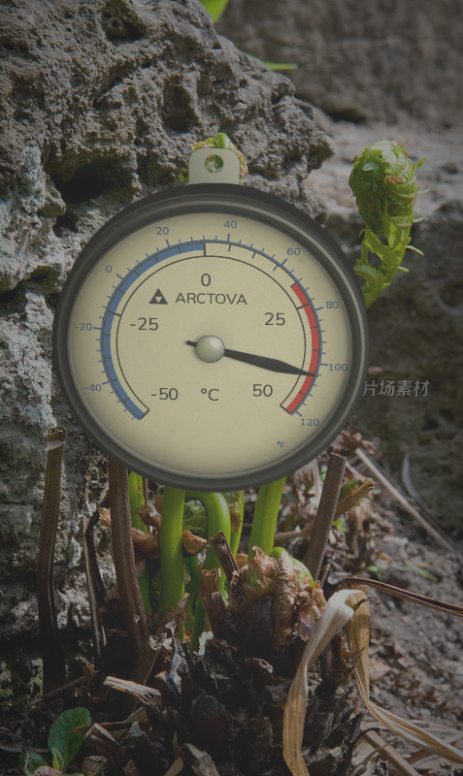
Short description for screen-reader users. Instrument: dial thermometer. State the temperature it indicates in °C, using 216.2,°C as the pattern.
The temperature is 40,°C
